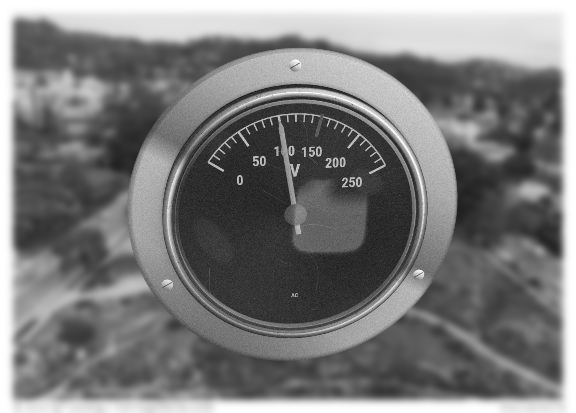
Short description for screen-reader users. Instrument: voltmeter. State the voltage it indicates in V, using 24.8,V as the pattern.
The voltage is 100,V
